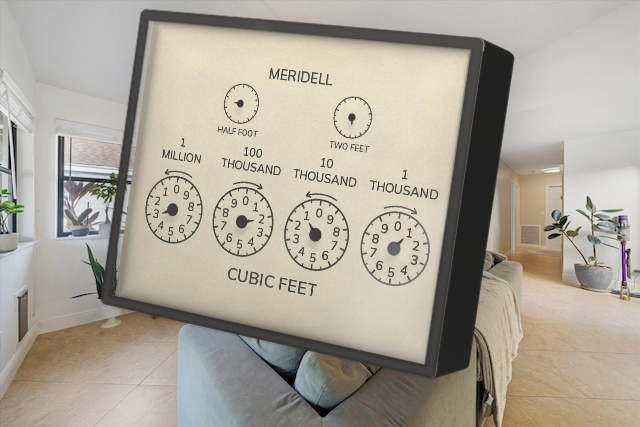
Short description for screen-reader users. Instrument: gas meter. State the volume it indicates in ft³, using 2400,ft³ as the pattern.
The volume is 321100,ft³
